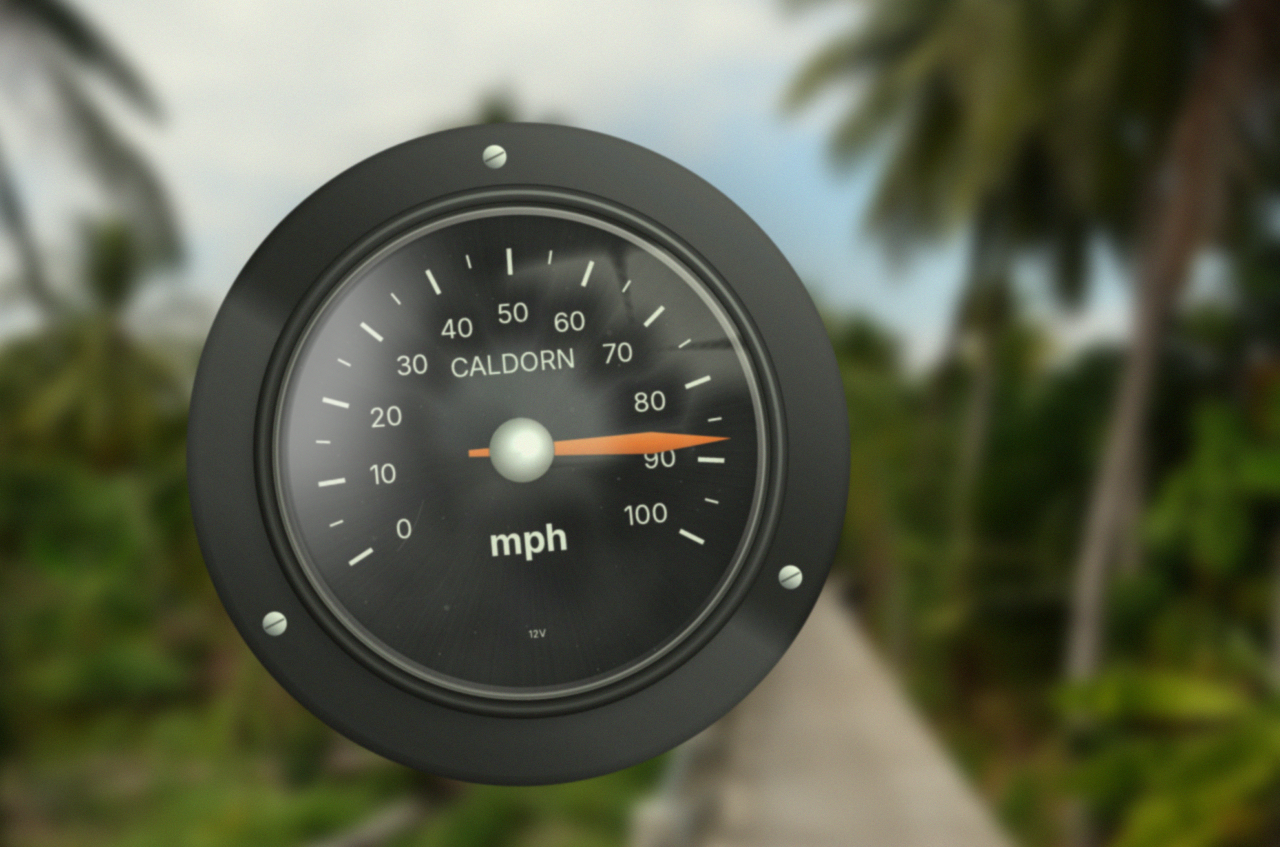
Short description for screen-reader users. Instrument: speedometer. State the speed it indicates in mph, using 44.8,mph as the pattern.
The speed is 87.5,mph
